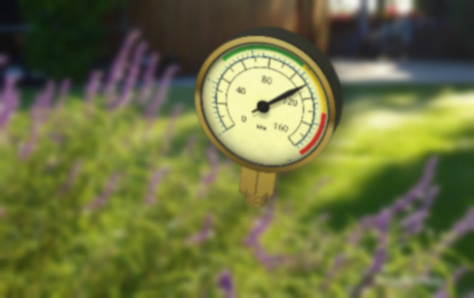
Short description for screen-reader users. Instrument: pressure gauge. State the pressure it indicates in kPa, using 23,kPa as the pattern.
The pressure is 110,kPa
